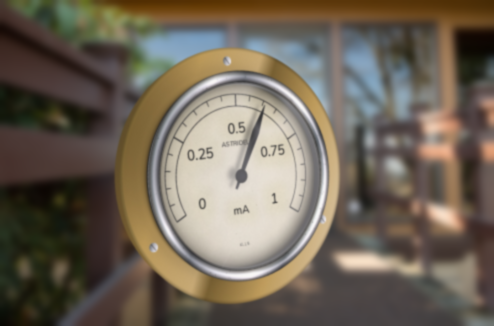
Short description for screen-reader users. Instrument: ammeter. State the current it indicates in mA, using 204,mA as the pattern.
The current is 0.6,mA
